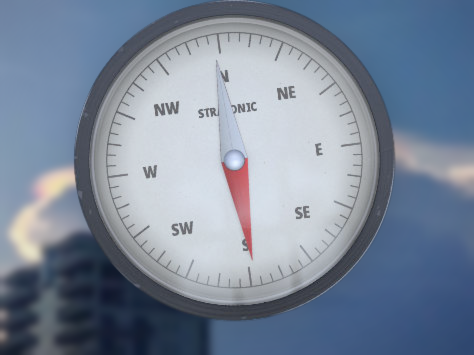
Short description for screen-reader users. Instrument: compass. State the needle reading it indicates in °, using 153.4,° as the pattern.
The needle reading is 177.5,°
